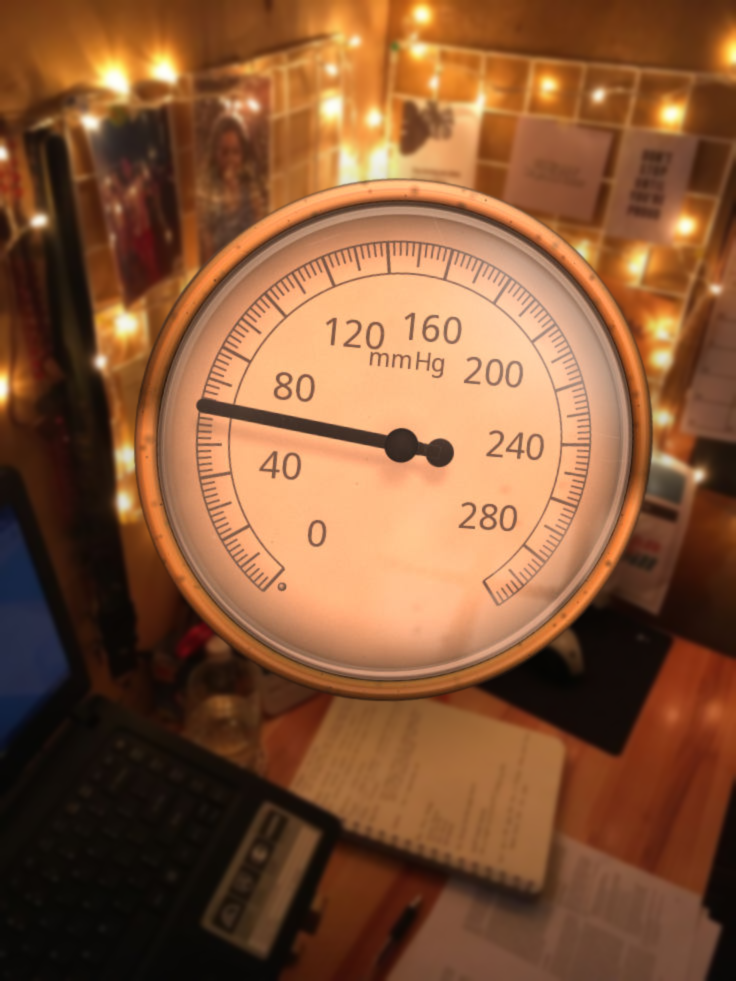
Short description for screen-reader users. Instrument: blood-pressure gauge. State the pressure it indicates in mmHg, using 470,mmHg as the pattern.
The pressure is 62,mmHg
